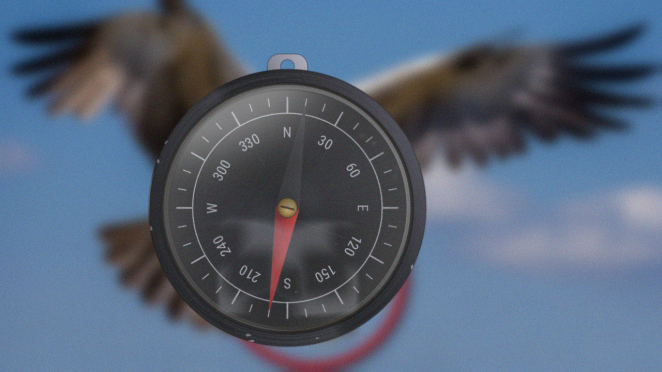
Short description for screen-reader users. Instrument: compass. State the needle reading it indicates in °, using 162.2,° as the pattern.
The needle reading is 190,°
